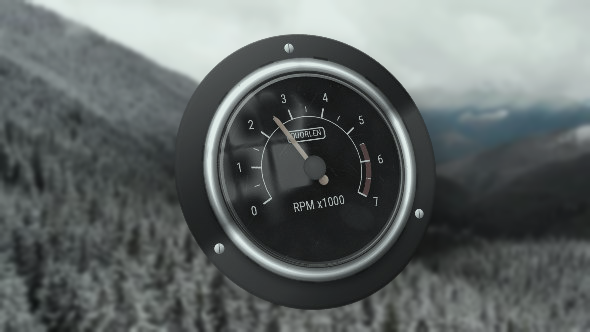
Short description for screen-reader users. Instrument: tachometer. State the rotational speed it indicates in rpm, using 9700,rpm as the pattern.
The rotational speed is 2500,rpm
